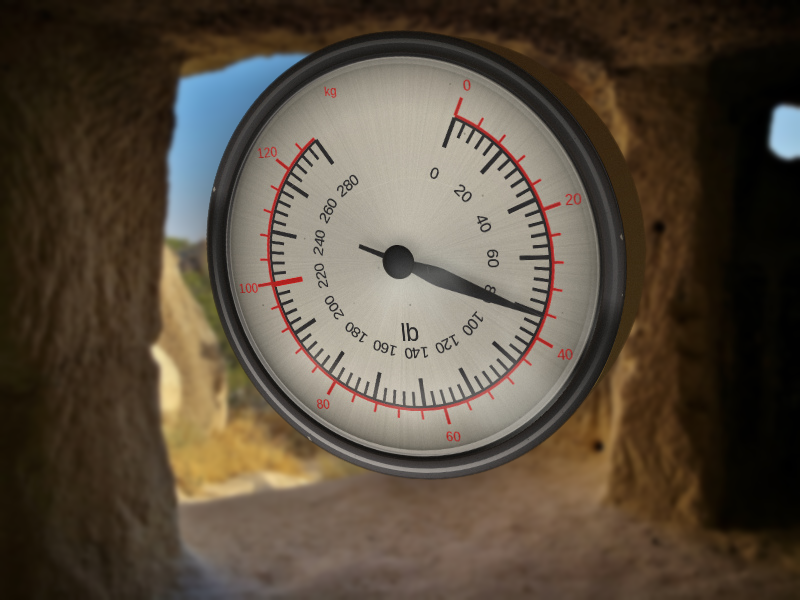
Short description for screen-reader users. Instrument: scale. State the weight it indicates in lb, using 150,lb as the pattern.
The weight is 80,lb
